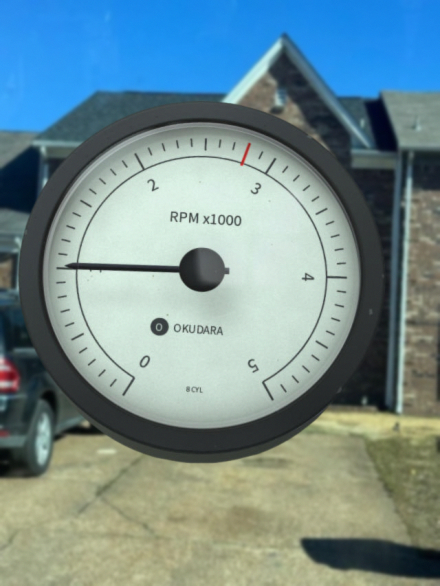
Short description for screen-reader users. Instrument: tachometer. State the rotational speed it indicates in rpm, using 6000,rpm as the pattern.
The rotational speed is 1000,rpm
